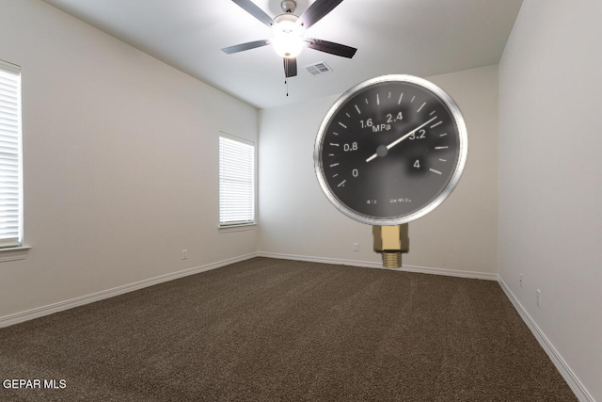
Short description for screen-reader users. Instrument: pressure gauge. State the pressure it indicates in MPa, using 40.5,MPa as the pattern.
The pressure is 3.1,MPa
